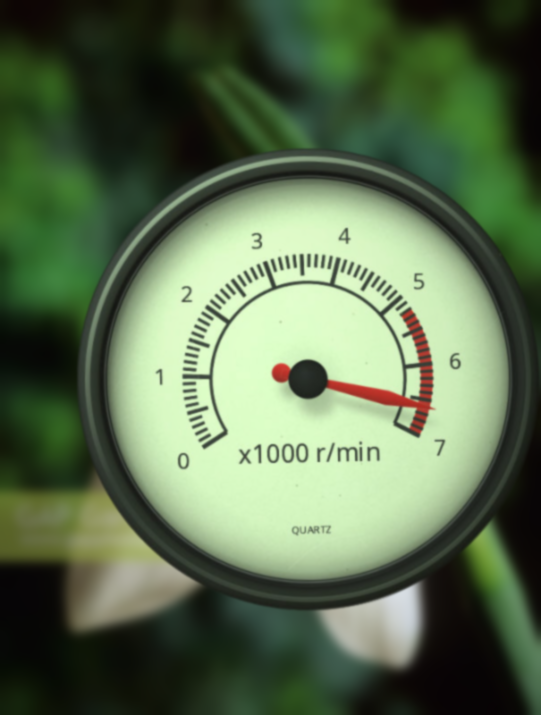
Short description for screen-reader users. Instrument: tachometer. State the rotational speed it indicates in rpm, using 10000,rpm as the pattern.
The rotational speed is 6600,rpm
